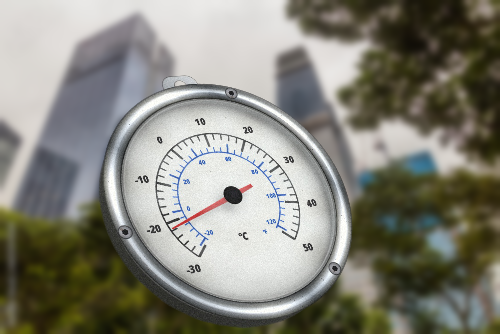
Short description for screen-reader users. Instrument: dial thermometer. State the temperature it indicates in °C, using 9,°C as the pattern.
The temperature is -22,°C
